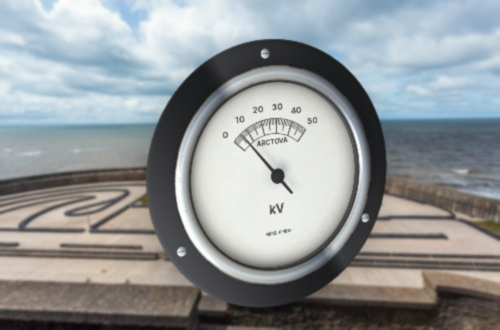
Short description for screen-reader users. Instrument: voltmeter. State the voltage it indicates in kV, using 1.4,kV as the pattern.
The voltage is 5,kV
